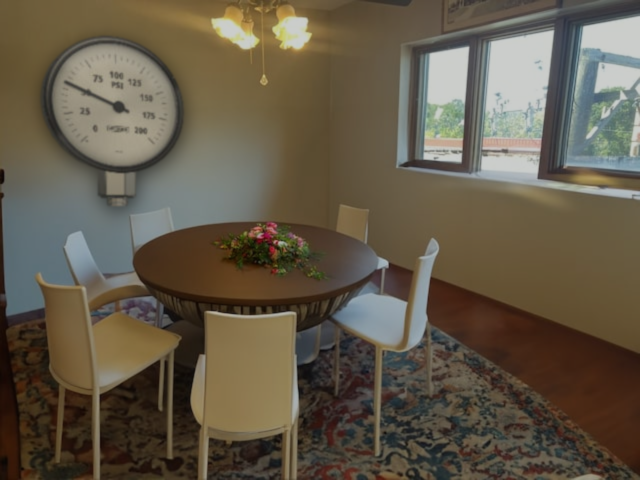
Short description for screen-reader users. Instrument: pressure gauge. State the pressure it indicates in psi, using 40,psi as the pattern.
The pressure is 50,psi
